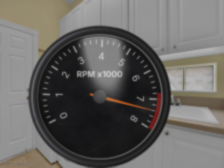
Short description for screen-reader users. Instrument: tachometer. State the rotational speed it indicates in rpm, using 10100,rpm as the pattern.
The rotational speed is 7400,rpm
